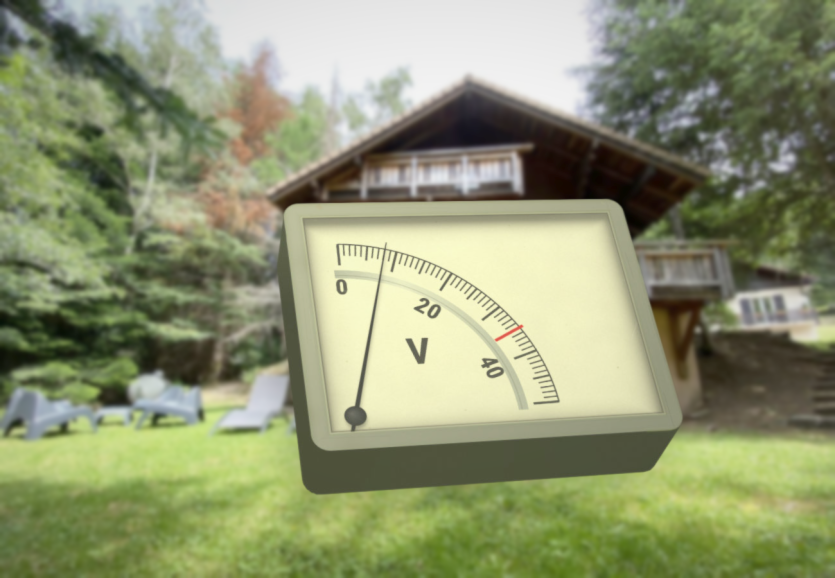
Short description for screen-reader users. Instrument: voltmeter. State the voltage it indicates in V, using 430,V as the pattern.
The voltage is 8,V
